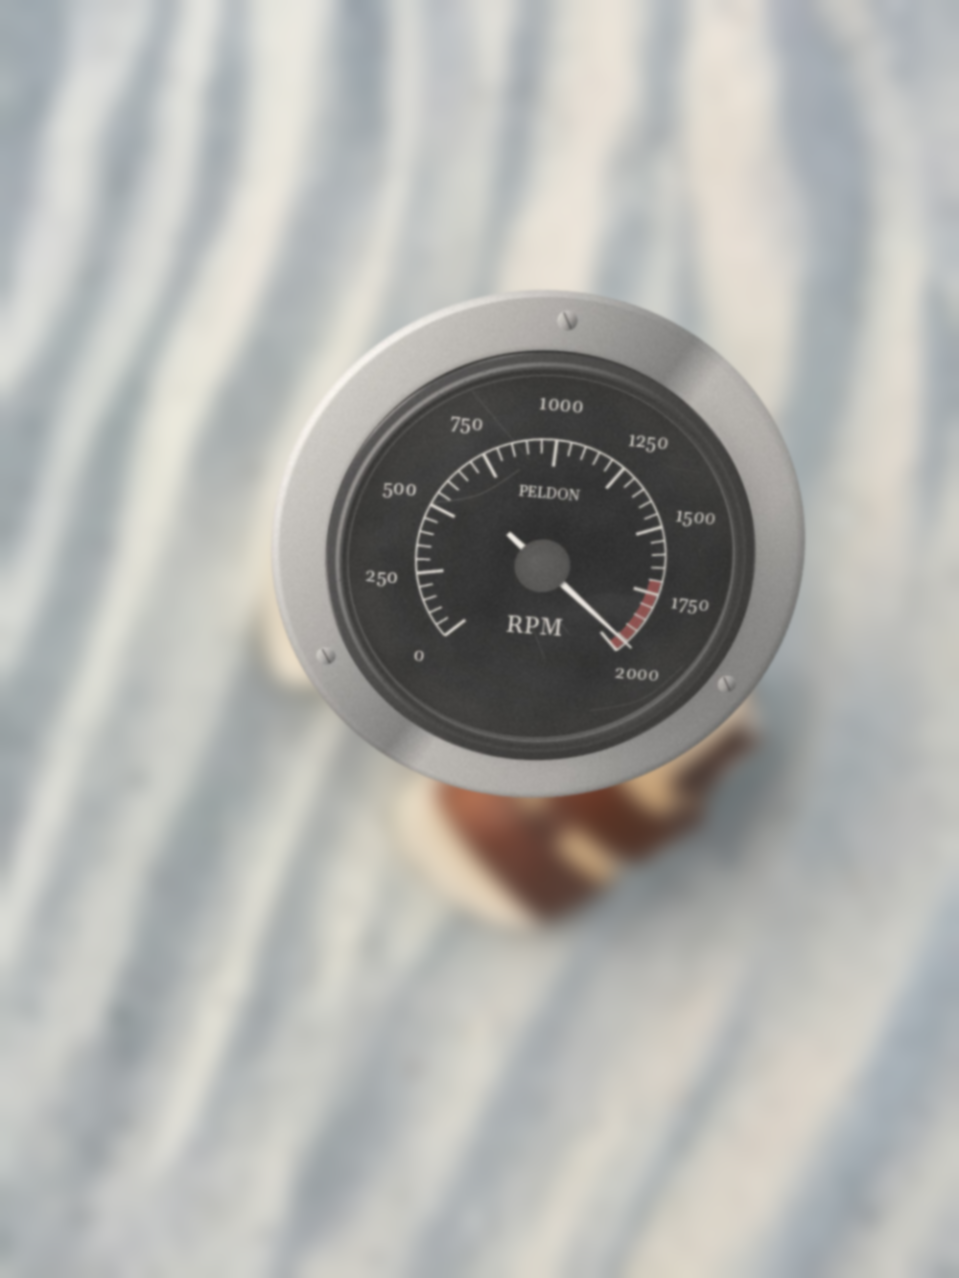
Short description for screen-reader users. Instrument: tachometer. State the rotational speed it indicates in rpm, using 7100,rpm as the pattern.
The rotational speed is 1950,rpm
